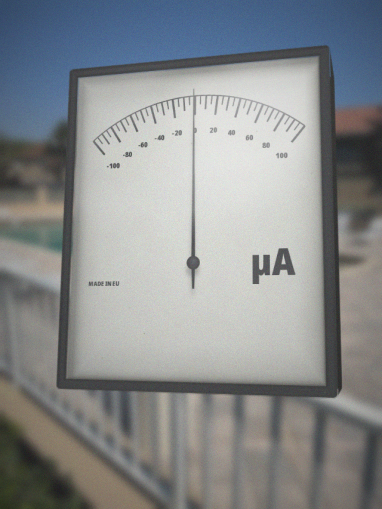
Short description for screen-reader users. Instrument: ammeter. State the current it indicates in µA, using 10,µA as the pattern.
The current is 0,µA
